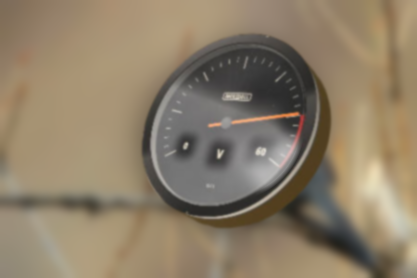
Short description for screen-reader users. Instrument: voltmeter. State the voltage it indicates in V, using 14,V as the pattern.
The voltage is 50,V
